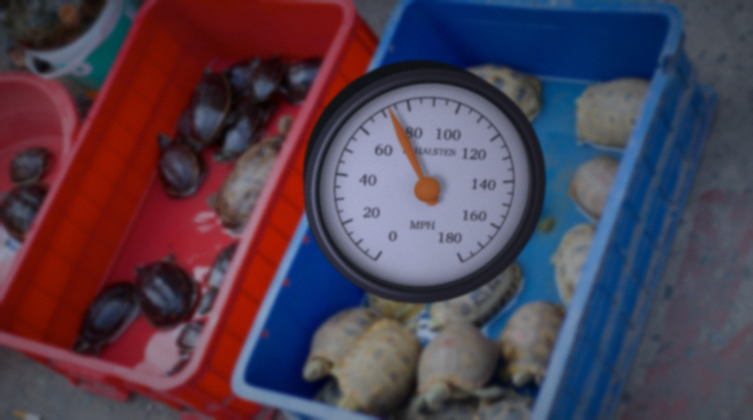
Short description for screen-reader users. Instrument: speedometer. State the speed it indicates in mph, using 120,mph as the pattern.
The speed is 72.5,mph
